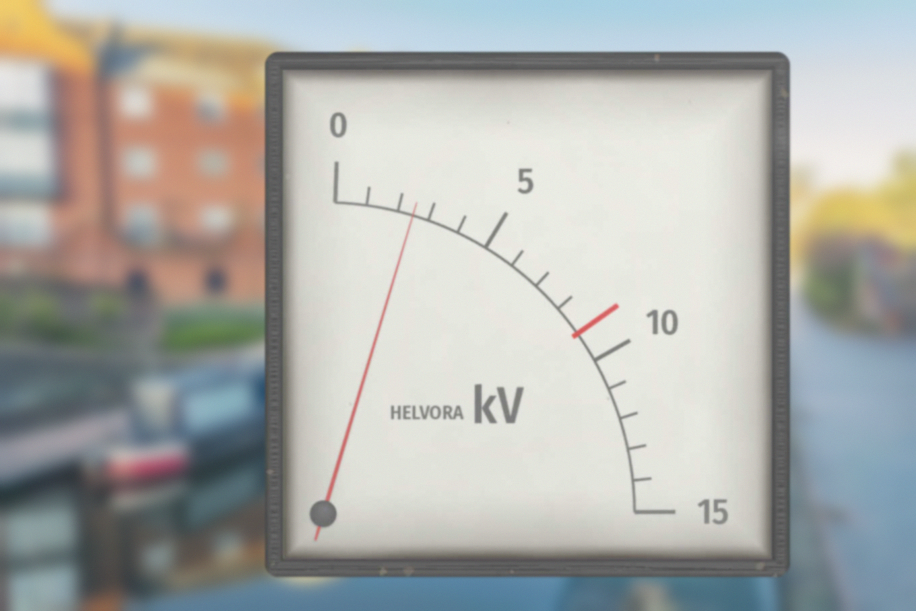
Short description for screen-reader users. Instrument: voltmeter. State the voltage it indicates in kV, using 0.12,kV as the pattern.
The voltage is 2.5,kV
